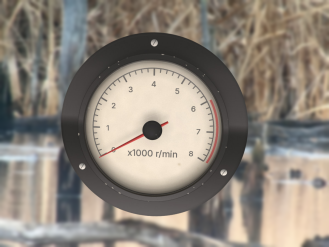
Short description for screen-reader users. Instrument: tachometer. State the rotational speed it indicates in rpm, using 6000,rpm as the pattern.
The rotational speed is 0,rpm
